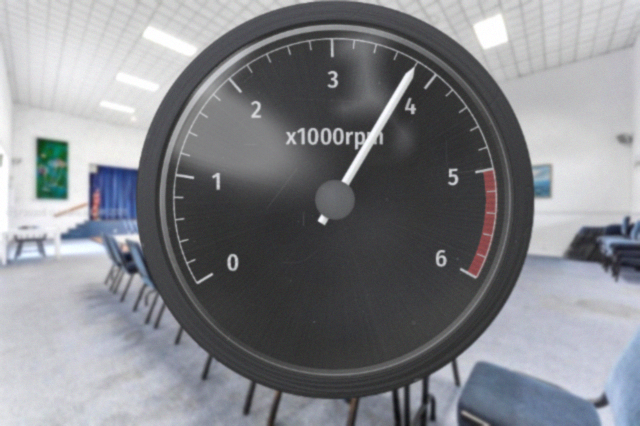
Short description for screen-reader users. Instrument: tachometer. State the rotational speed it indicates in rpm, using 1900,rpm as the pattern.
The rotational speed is 3800,rpm
